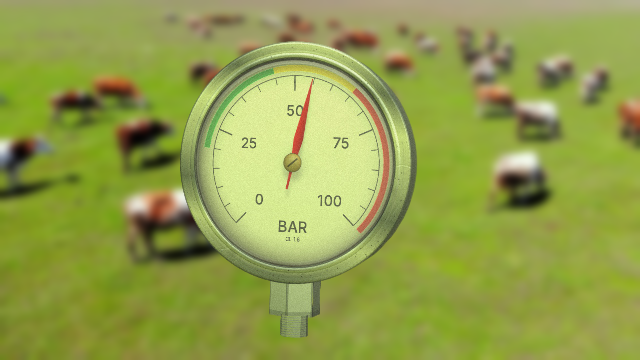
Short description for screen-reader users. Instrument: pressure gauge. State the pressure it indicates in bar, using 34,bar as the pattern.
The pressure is 55,bar
